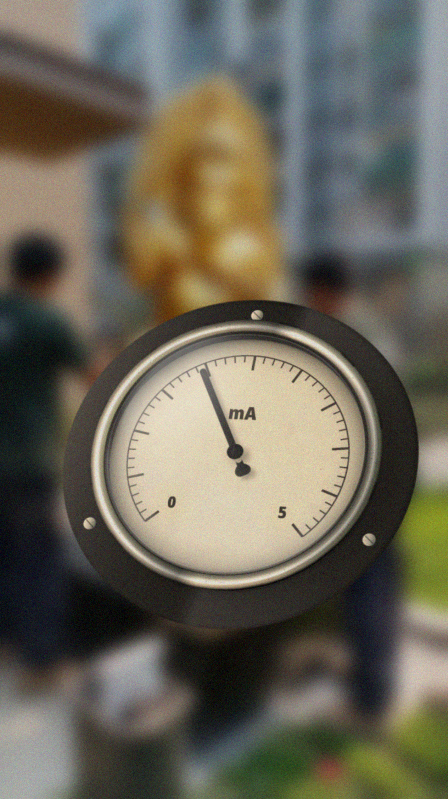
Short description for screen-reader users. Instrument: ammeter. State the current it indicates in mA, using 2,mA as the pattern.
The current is 1.95,mA
